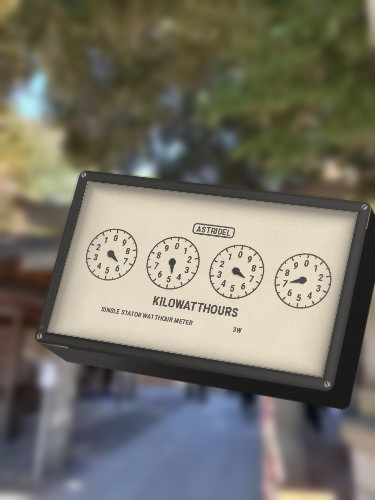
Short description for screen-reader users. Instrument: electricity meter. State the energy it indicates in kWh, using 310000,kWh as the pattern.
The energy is 6467,kWh
